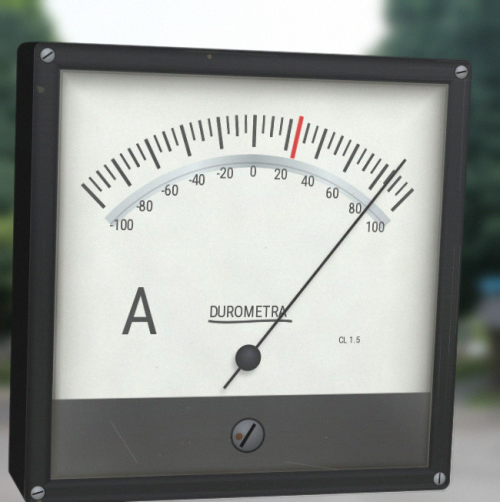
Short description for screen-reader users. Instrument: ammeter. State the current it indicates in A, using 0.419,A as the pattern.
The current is 85,A
